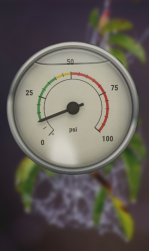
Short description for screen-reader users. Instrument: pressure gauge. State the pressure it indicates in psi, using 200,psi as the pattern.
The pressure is 10,psi
